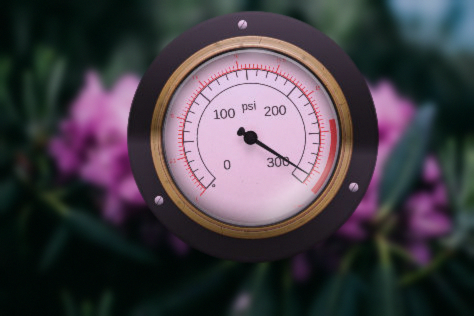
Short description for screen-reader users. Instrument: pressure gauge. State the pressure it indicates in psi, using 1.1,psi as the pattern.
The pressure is 290,psi
